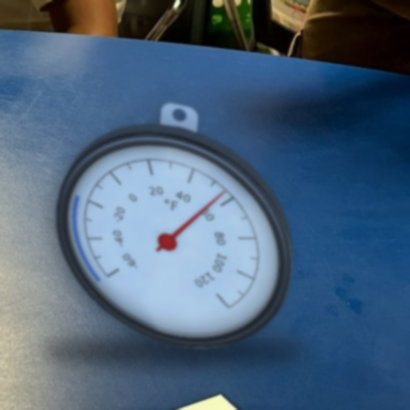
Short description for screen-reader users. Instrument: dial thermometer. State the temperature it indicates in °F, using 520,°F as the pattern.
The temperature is 55,°F
